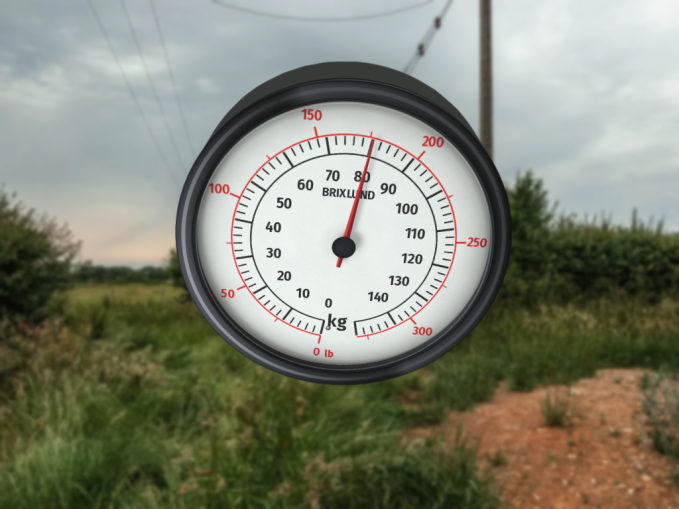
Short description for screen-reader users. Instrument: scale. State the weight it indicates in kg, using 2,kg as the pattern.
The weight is 80,kg
